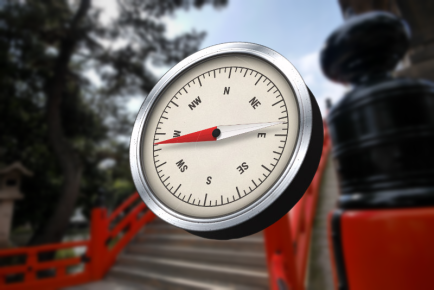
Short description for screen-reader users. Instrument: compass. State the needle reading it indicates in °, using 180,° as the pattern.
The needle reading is 260,°
